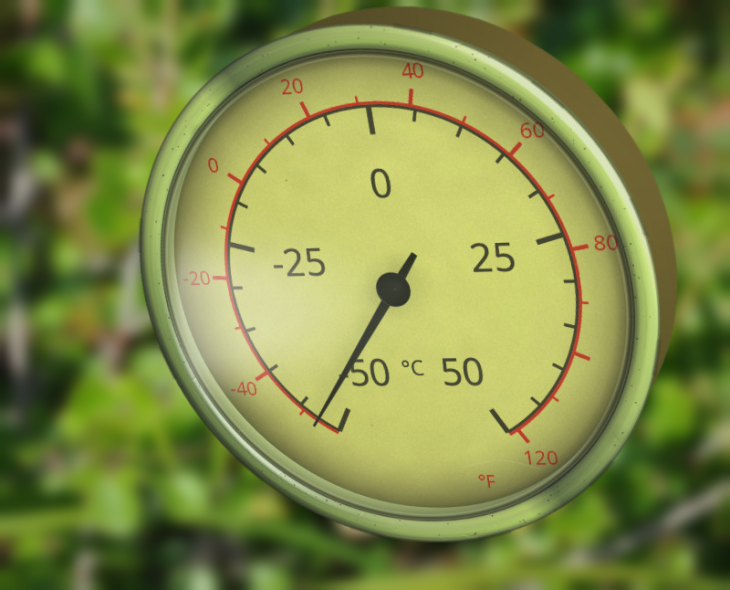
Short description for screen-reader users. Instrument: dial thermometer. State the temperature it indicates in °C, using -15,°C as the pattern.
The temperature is -47.5,°C
